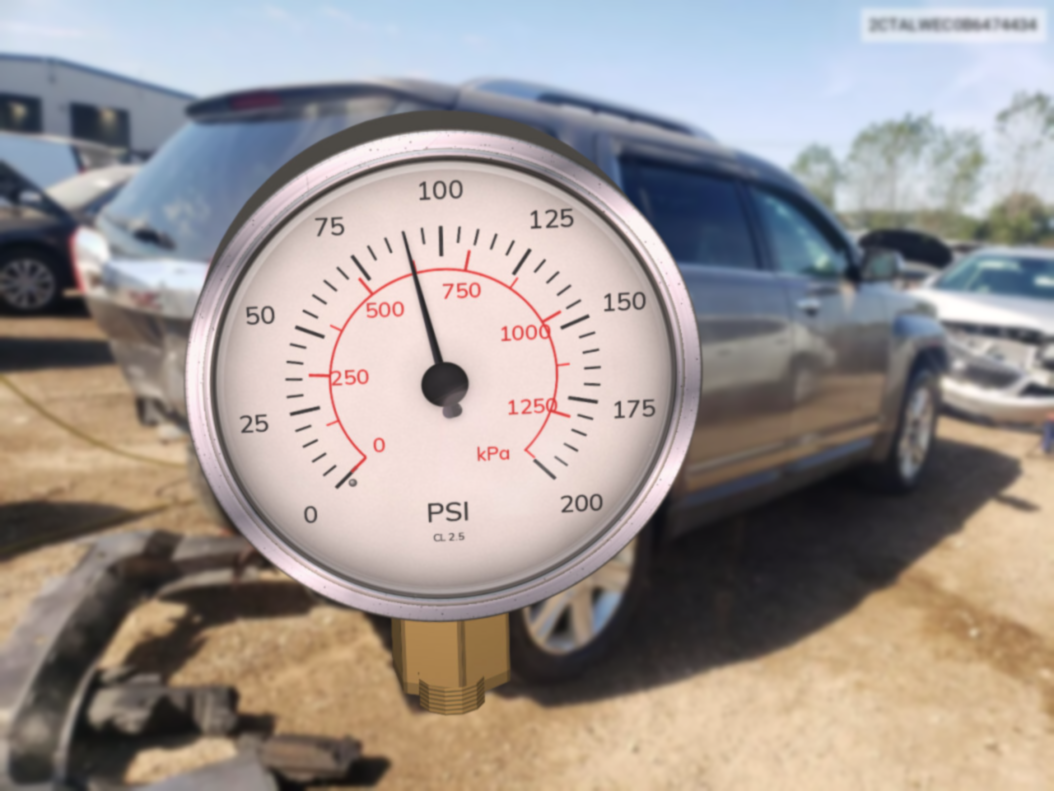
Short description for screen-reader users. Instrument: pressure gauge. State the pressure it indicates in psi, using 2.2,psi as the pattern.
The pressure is 90,psi
